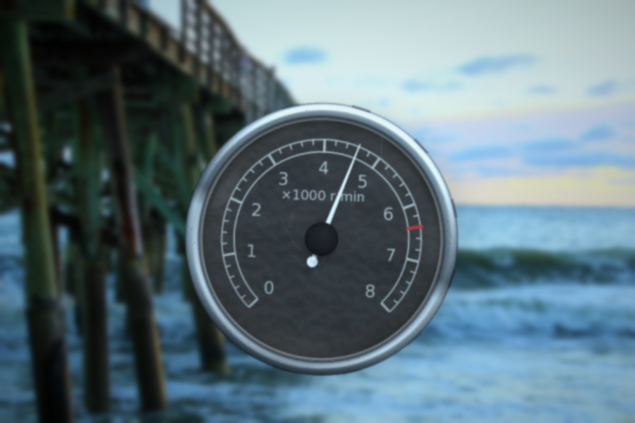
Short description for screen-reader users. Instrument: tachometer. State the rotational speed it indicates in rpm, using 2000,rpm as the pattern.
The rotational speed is 4600,rpm
